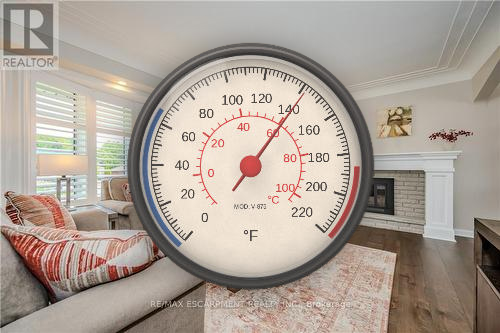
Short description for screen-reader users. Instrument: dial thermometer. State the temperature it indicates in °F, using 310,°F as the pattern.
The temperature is 142,°F
